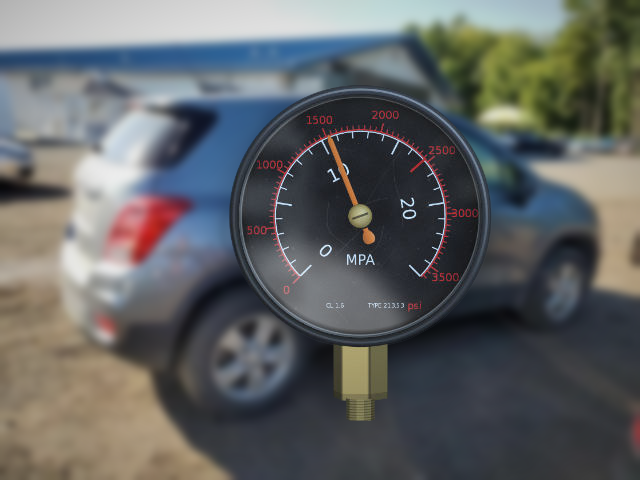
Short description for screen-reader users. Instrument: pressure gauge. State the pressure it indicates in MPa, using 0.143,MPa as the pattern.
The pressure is 10.5,MPa
